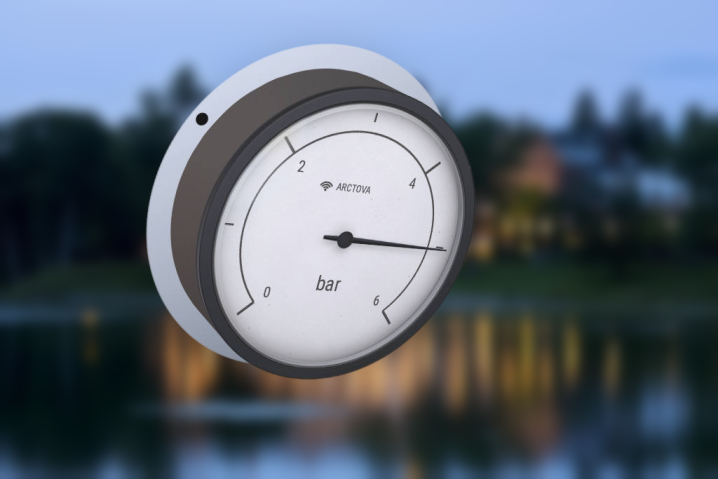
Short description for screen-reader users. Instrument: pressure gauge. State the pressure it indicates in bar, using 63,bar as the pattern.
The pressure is 5,bar
